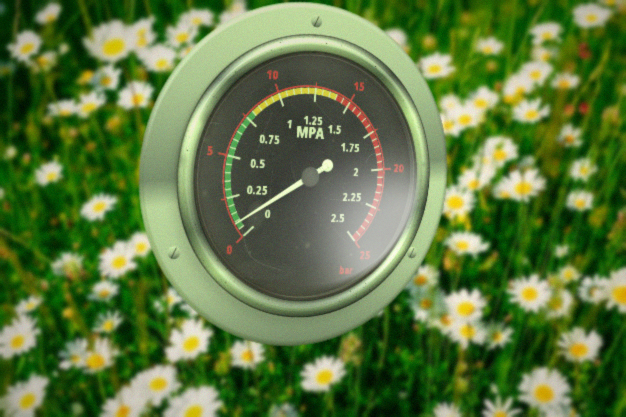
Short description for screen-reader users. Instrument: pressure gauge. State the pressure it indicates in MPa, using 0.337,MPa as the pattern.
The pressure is 0.1,MPa
